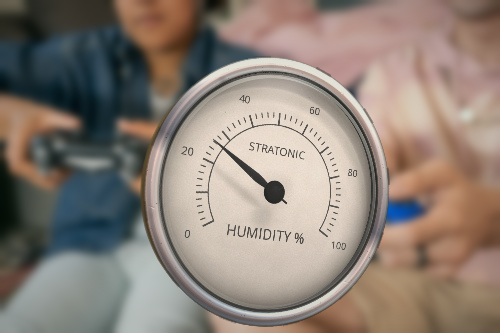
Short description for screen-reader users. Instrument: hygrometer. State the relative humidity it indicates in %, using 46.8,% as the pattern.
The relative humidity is 26,%
